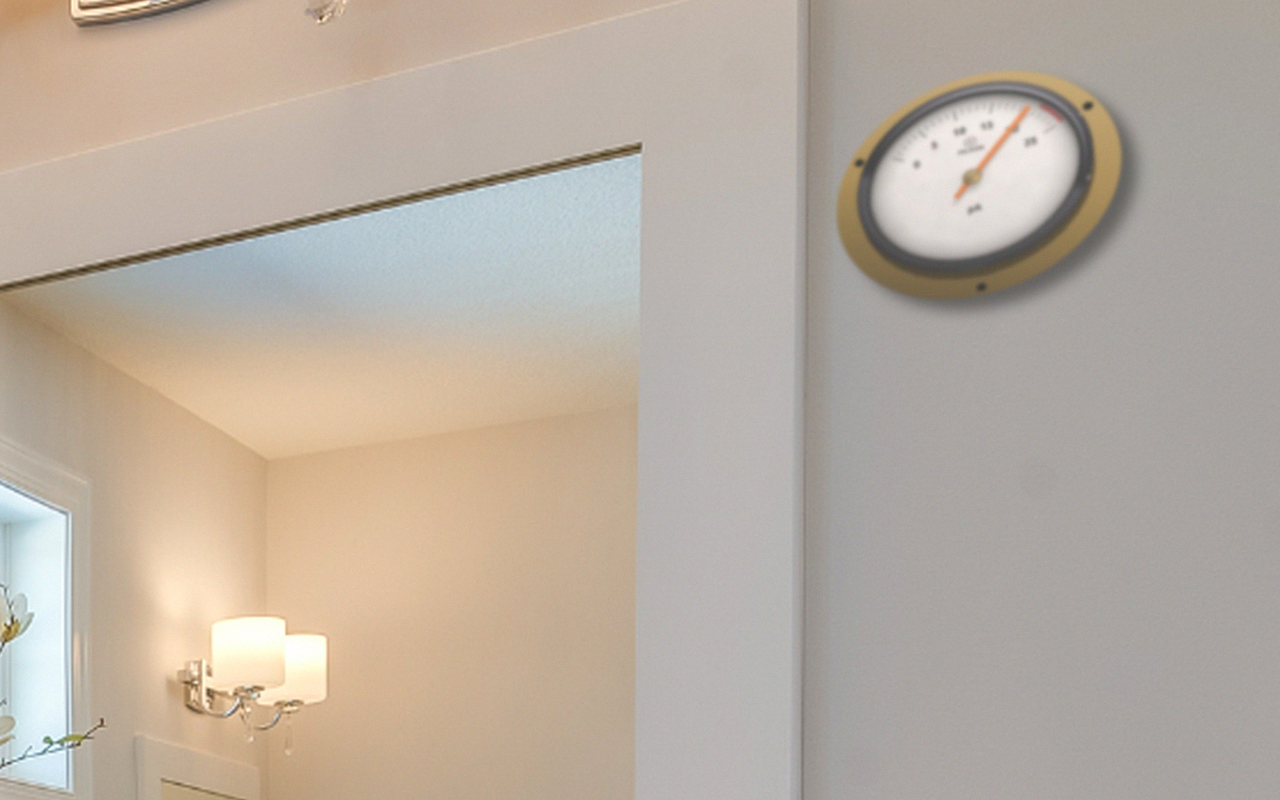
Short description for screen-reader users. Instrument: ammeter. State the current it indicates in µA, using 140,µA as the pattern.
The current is 20,µA
